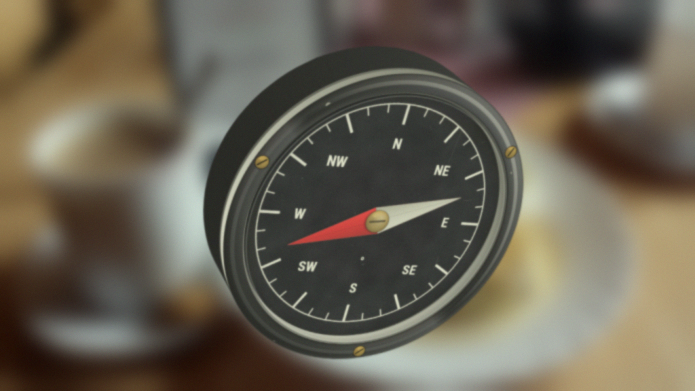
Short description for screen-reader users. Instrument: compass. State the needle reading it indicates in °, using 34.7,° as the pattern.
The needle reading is 250,°
